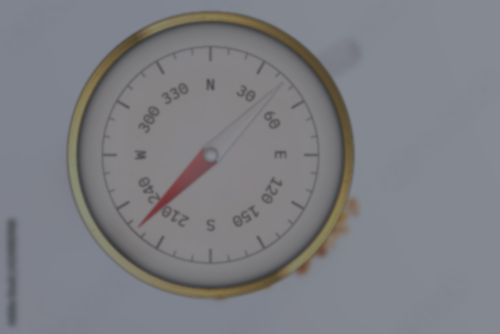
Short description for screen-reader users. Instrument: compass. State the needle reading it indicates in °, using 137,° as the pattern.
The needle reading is 225,°
